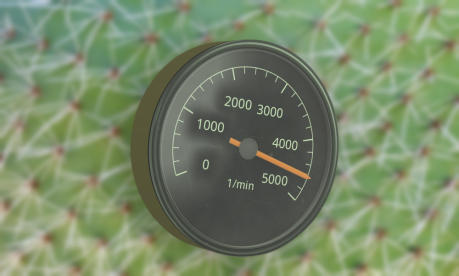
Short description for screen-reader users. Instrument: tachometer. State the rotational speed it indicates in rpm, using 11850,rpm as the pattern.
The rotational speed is 4600,rpm
